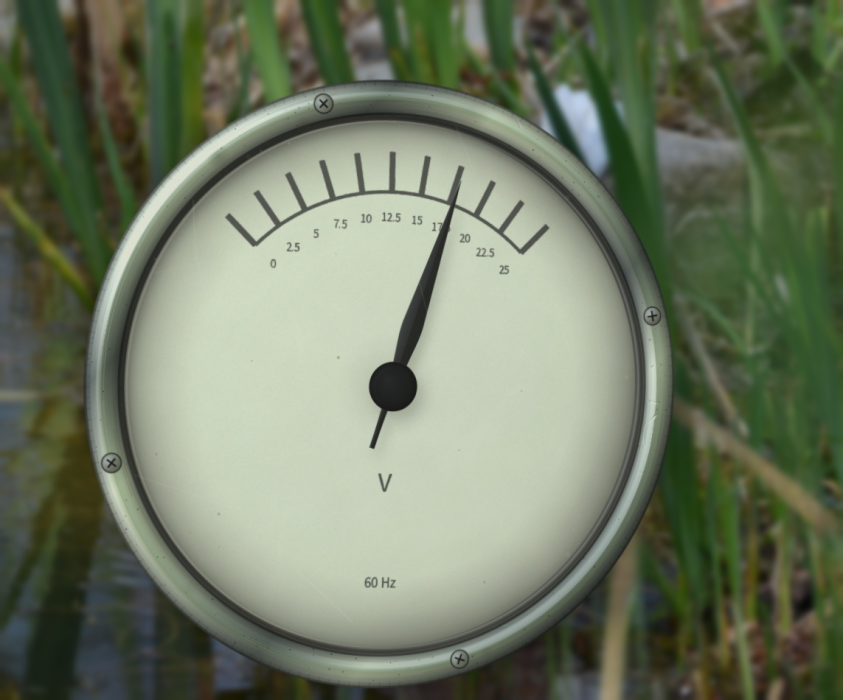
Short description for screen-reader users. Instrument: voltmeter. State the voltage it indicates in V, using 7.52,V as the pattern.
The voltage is 17.5,V
